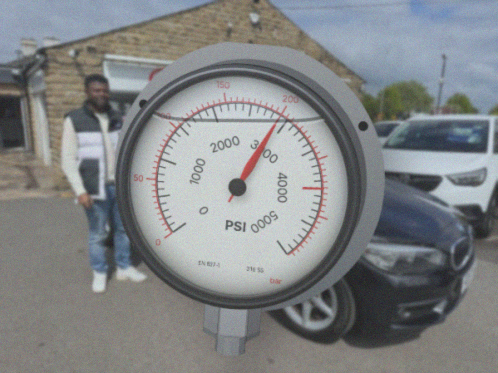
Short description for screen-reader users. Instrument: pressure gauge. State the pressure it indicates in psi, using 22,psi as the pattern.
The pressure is 2900,psi
